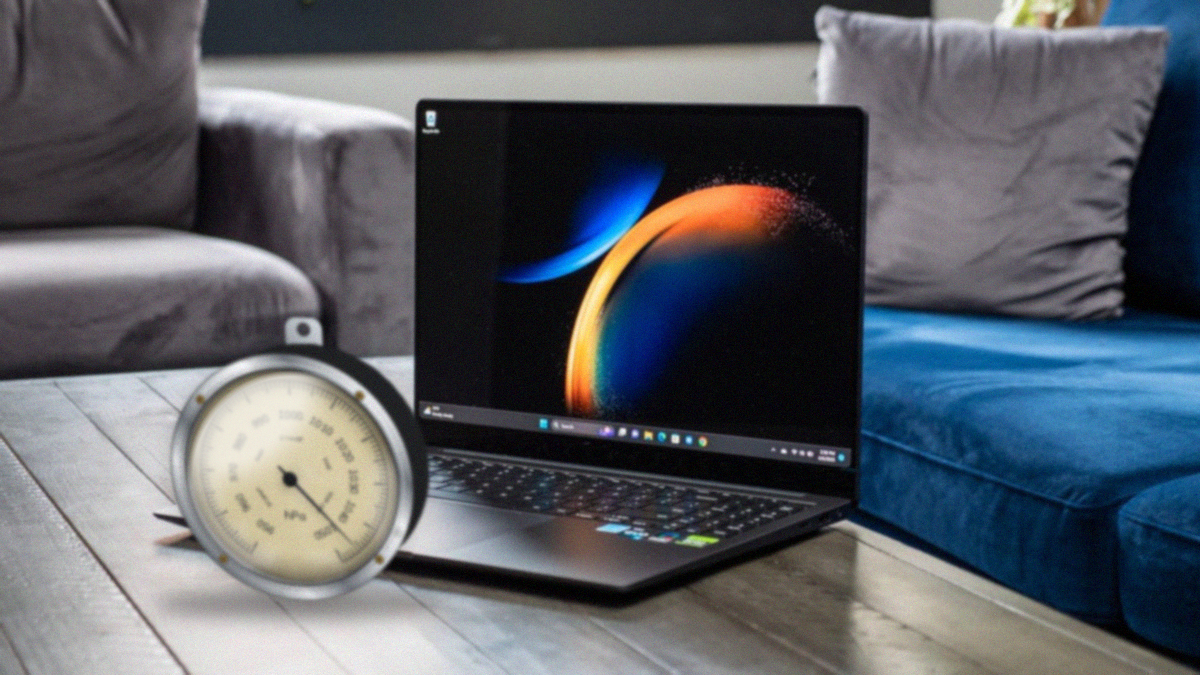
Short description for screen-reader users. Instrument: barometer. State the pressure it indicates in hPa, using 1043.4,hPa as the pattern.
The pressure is 1045,hPa
